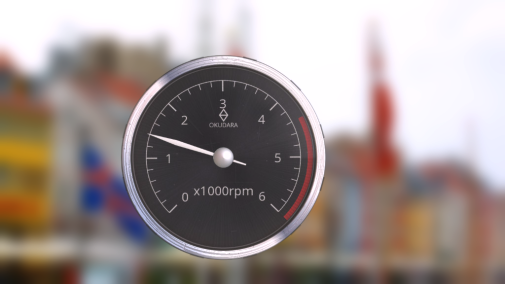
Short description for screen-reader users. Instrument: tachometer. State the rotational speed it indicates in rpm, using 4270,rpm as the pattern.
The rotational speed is 1400,rpm
